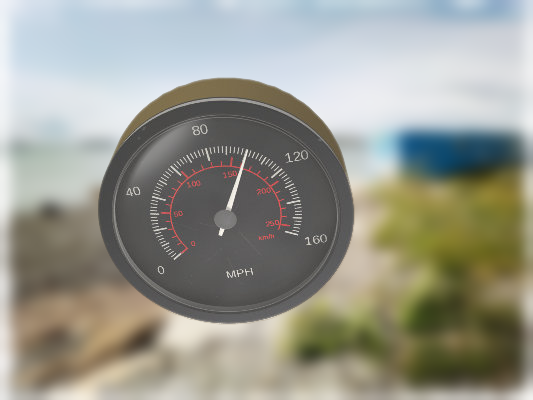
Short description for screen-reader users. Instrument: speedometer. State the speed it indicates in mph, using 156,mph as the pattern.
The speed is 100,mph
